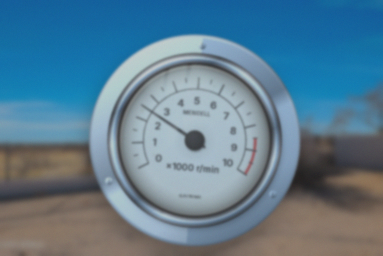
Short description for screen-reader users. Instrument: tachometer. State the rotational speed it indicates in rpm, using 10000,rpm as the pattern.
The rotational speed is 2500,rpm
